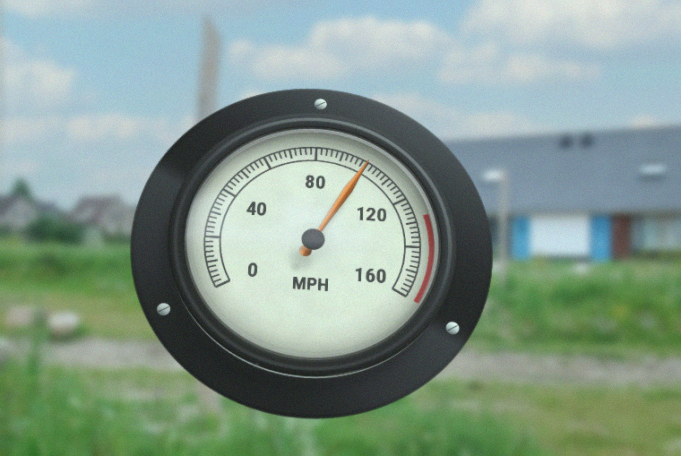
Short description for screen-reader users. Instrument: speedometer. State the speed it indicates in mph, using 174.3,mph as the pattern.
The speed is 100,mph
